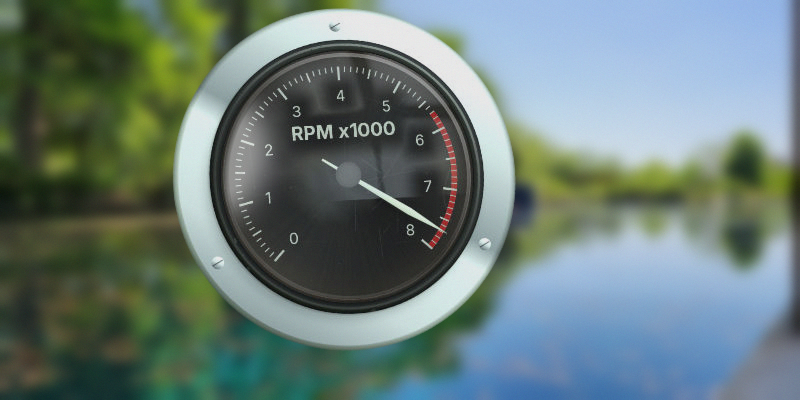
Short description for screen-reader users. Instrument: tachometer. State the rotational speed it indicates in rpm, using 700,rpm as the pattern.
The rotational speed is 7700,rpm
